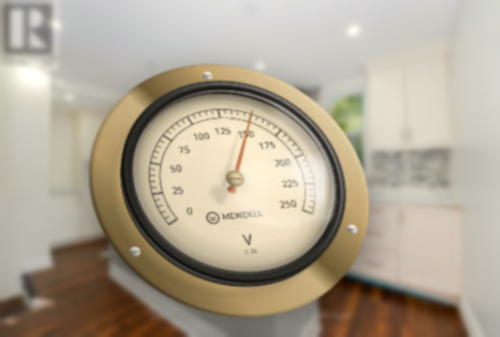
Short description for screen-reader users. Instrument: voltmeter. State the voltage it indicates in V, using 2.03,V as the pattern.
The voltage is 150,V
